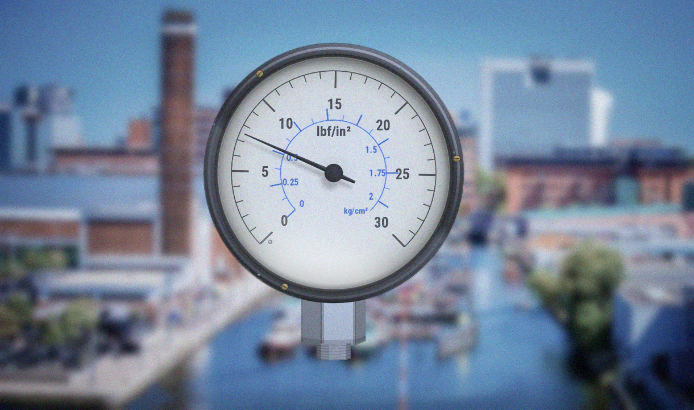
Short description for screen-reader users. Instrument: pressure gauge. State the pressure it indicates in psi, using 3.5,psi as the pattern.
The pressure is 7.5,psi
